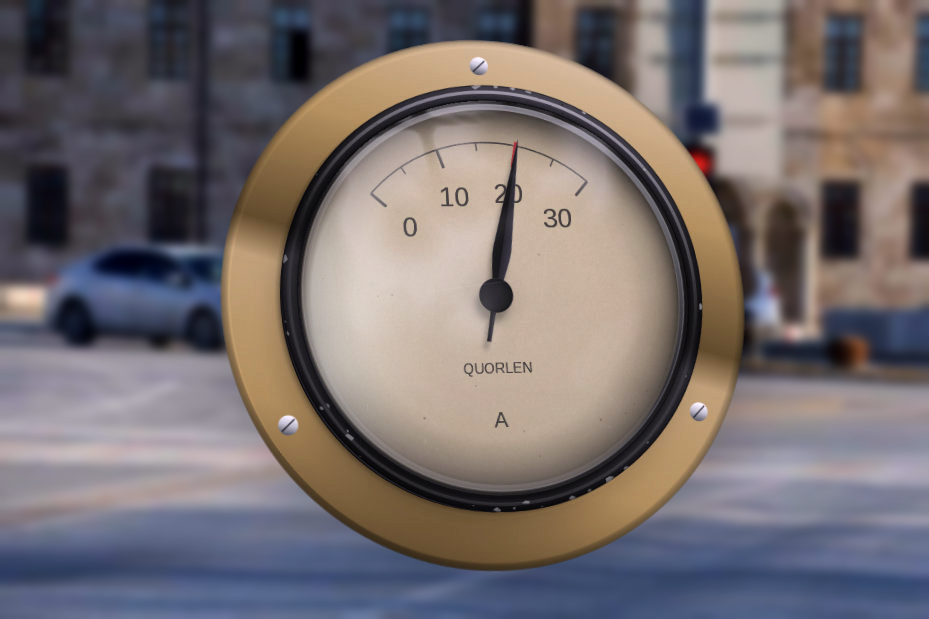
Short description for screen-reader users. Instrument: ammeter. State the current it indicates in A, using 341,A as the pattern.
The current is 20,A
